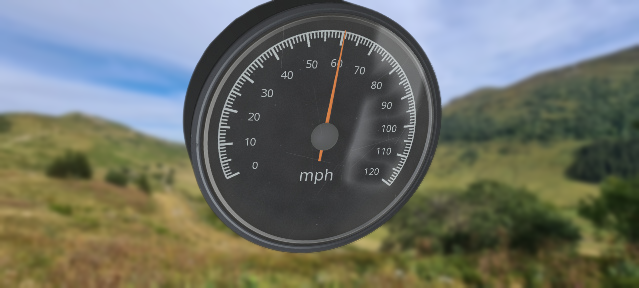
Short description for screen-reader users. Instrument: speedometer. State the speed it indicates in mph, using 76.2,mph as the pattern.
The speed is 60,mph
